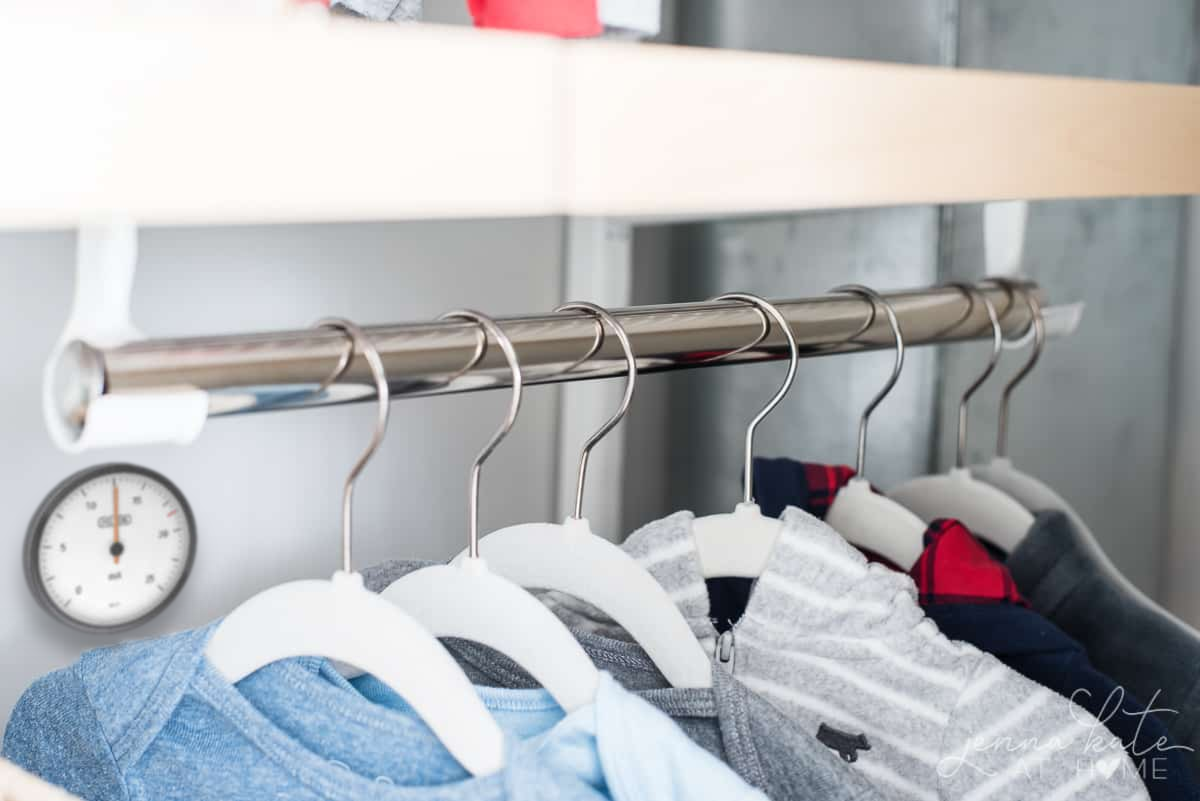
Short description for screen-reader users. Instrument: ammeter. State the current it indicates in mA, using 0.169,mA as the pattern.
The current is 12.5,mA
